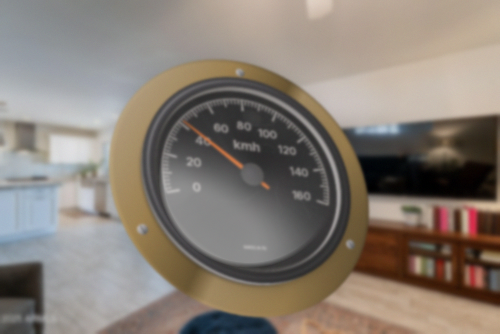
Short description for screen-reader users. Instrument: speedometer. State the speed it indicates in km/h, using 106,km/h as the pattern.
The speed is 40,km/h
